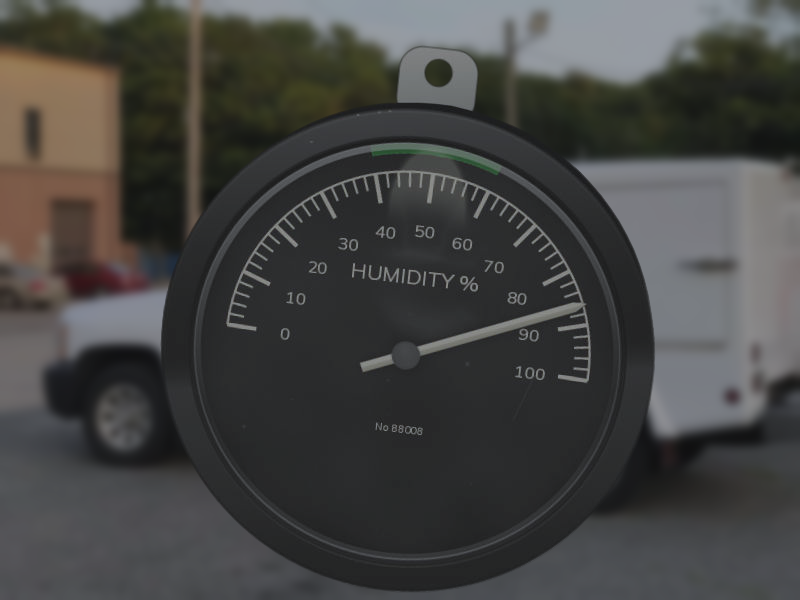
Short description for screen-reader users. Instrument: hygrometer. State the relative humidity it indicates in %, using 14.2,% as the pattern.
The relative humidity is 86,%
